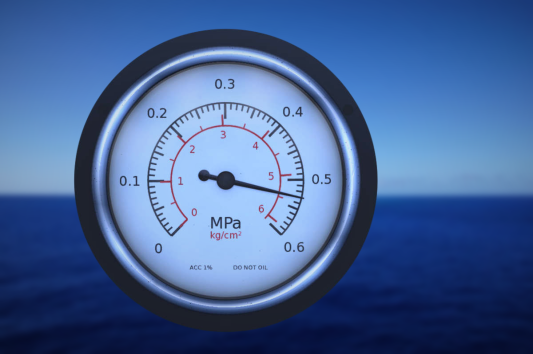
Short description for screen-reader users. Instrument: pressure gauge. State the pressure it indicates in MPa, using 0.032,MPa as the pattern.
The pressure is 0.53,MPa
